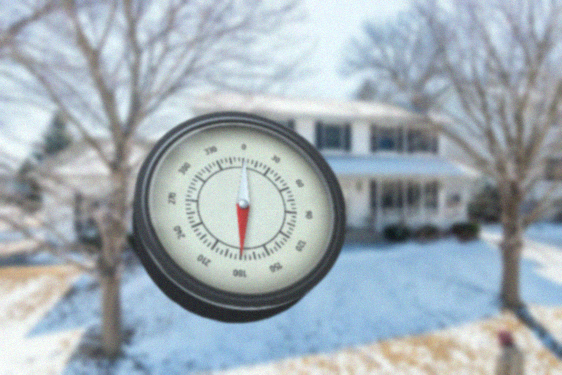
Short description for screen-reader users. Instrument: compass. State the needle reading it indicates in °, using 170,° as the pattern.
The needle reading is 180,°
